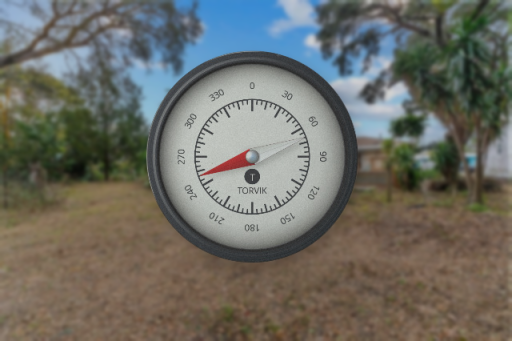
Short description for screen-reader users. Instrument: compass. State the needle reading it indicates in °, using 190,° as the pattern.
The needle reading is 250,°
